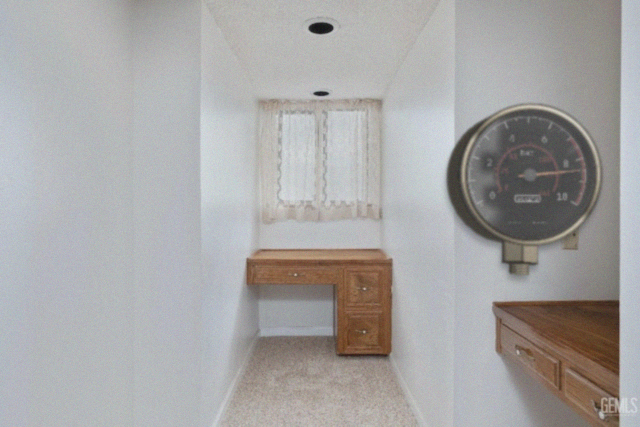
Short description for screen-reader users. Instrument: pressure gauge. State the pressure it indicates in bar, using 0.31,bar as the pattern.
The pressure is 8.5,bar
